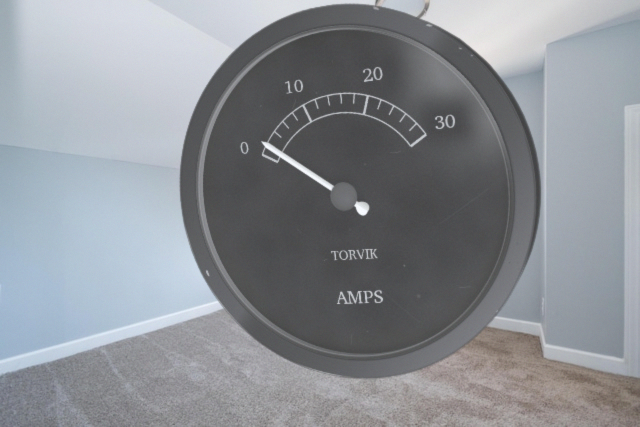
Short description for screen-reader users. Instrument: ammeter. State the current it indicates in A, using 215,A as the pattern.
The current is 2,A
